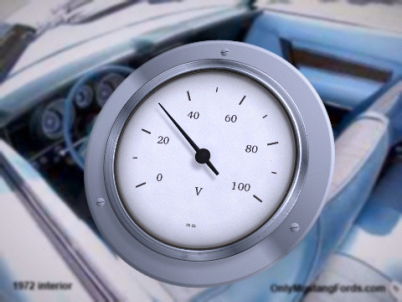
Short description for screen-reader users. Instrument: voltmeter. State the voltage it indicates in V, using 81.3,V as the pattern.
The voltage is 30,V
